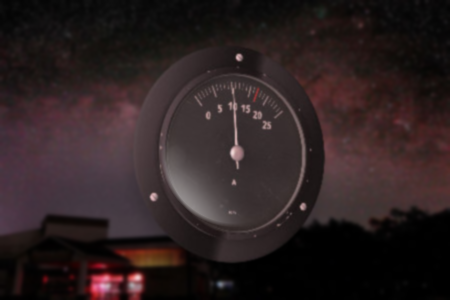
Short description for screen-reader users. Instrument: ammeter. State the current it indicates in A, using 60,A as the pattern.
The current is 10,A
